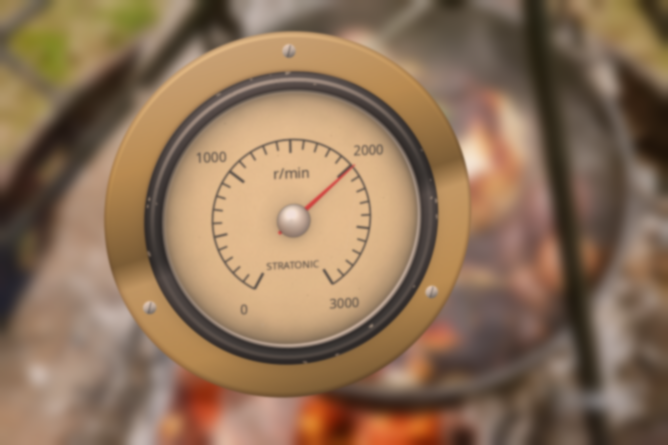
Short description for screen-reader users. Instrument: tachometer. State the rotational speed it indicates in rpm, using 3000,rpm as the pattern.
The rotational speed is 2000,rpm
